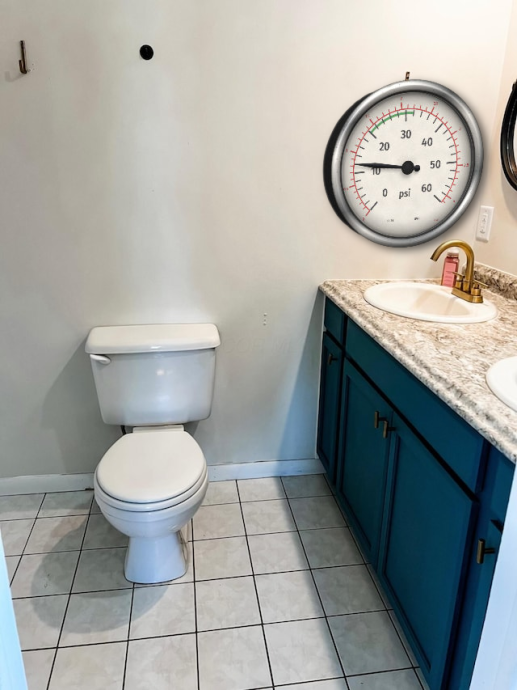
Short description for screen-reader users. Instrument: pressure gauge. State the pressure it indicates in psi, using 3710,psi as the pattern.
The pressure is 12,psi
